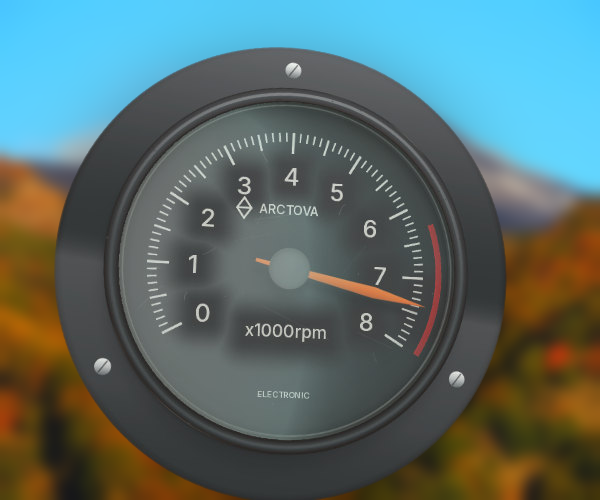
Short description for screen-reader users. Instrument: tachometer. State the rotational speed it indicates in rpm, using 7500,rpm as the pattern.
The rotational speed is 7400,rpm
